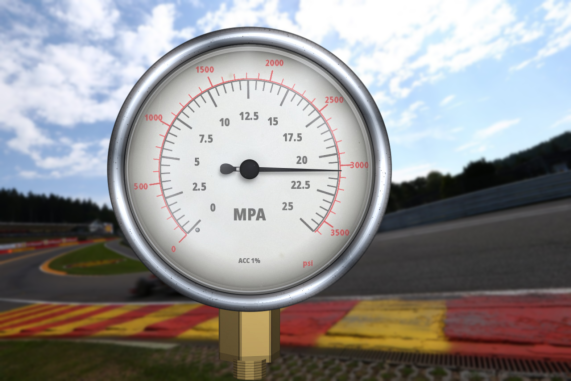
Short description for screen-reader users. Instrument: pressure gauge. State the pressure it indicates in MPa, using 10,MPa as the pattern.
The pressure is 21,MPa
